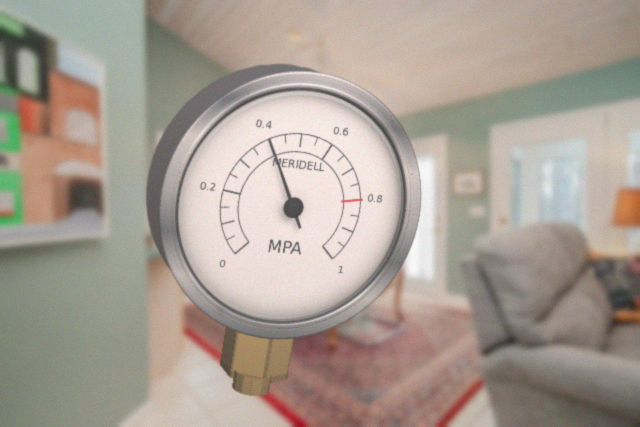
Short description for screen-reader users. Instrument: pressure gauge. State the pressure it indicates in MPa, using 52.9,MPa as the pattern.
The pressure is 0.4,MPa
